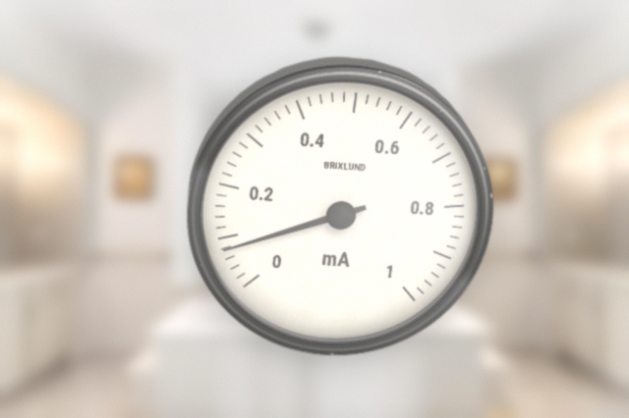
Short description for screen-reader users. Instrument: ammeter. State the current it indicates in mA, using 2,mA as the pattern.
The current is 0.08,mA
